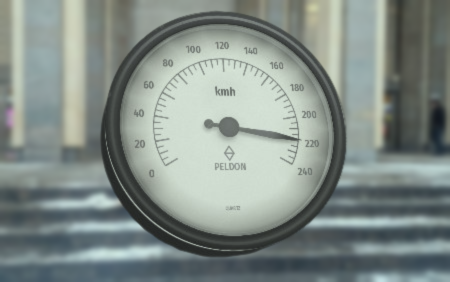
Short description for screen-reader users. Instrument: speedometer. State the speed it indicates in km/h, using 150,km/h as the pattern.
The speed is 220,km/h
